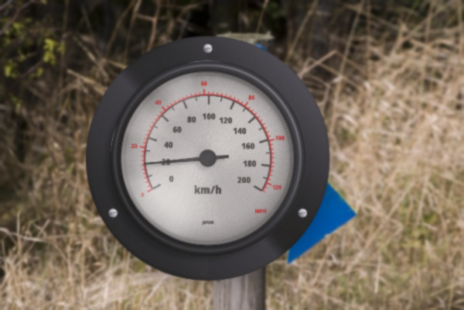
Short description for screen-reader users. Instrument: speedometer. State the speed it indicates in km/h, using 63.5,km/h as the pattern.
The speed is 20,km/h
